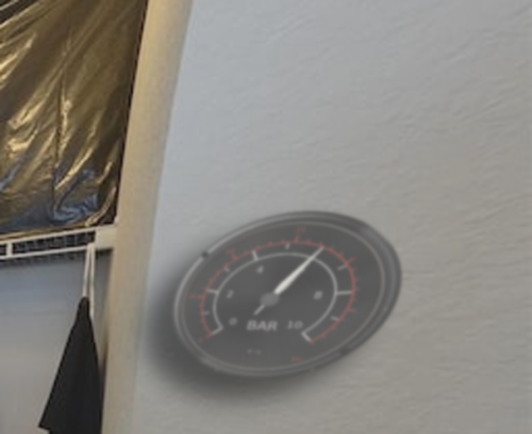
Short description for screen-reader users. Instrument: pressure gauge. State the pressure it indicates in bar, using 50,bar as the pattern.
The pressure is 6,bar
